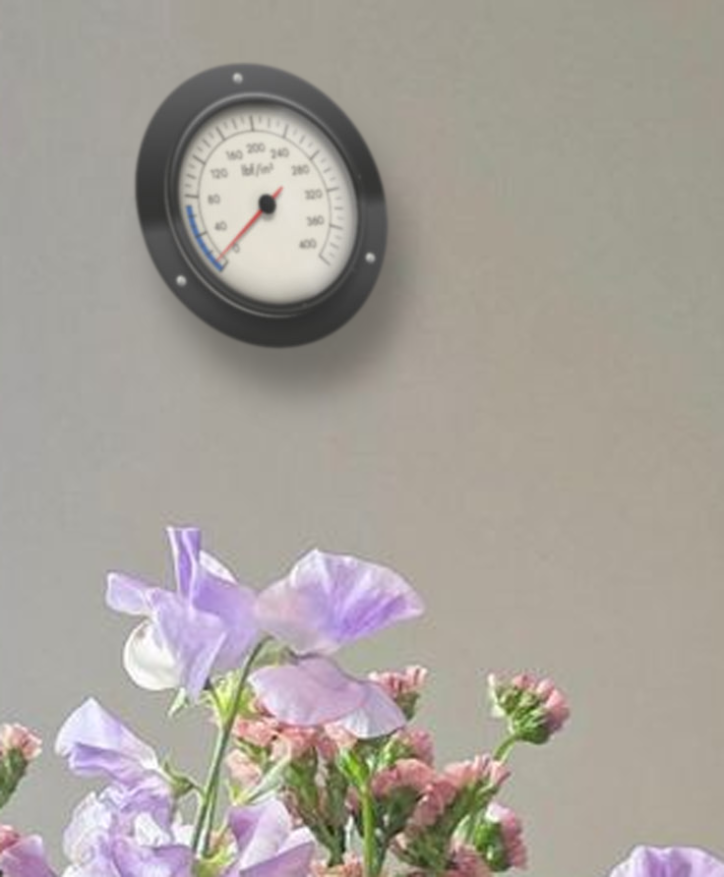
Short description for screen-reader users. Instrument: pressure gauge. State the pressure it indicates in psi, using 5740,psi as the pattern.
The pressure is 10,psi
